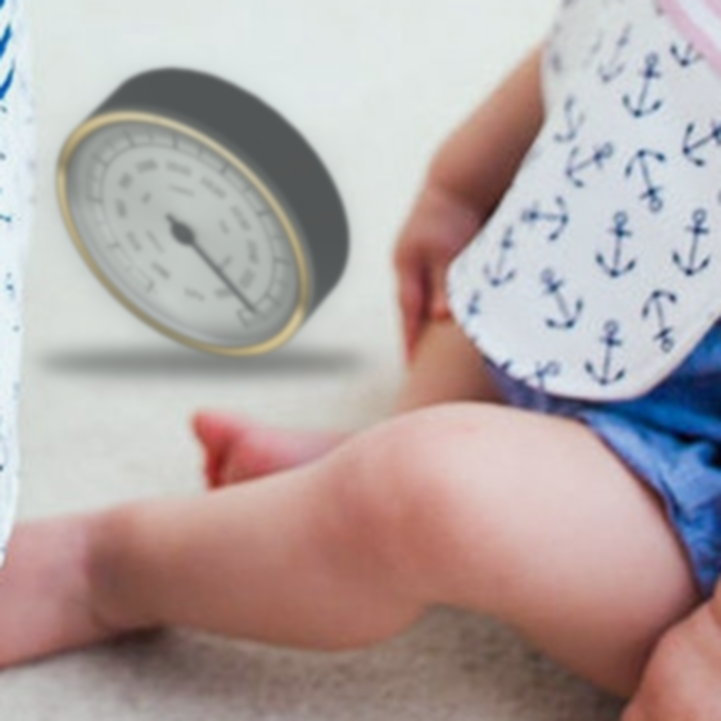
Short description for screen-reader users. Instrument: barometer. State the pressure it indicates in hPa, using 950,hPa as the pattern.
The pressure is 1055,hPa
